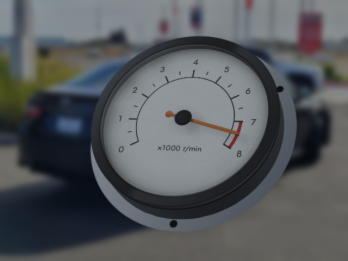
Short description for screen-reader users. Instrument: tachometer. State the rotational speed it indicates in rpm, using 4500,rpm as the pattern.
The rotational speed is 7500,rpm
